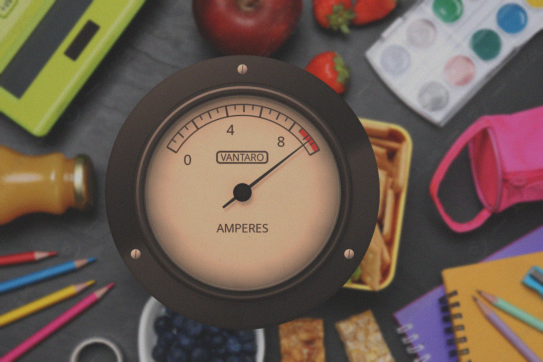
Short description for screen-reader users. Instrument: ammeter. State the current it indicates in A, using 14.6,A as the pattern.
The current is 9.25,A
